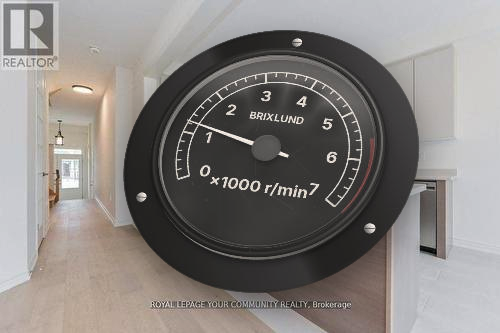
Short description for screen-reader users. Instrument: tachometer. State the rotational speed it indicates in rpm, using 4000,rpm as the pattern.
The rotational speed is 1200,rpm
